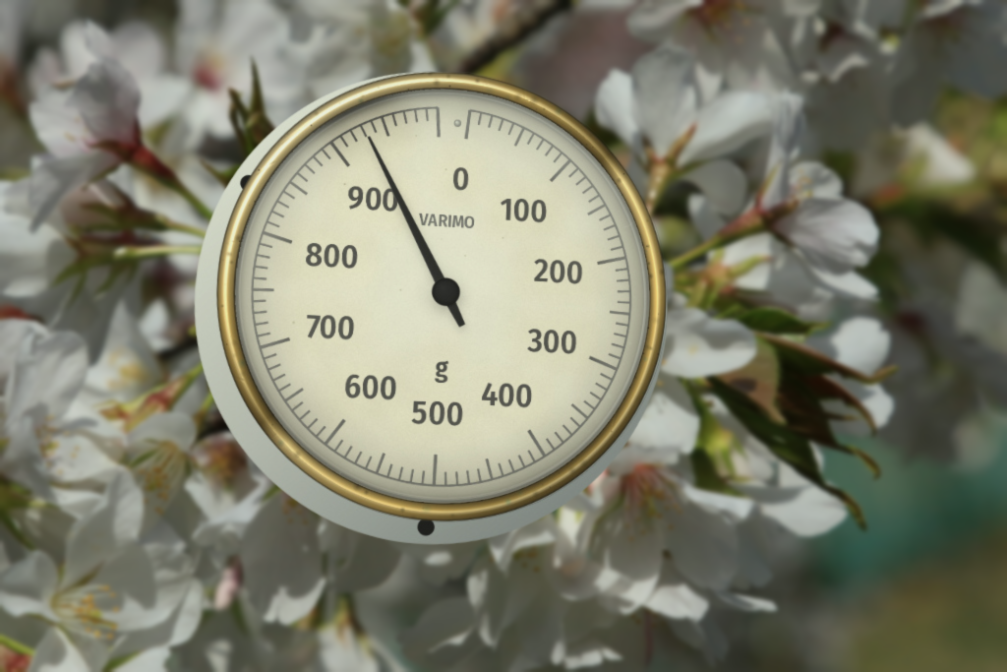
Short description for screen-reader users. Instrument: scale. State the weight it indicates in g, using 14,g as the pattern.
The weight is 930,g
